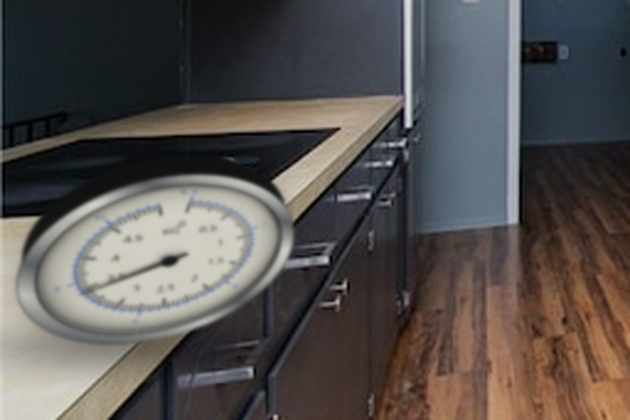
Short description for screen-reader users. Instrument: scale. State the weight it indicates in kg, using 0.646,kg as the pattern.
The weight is 3.5,kg
